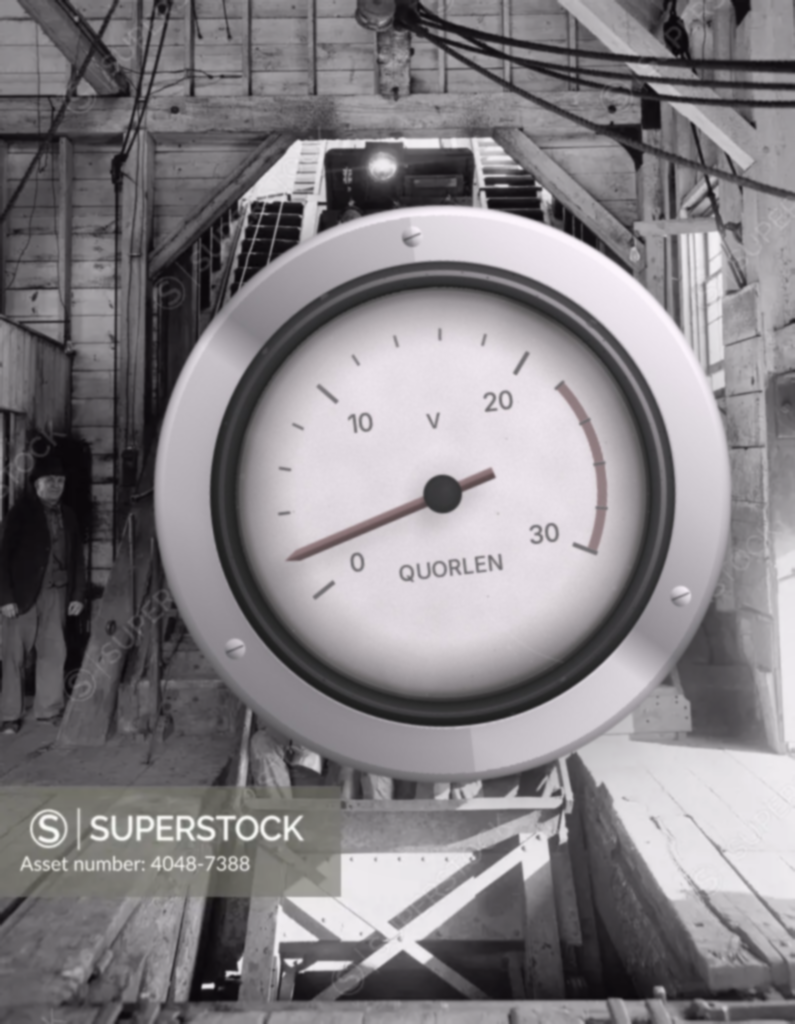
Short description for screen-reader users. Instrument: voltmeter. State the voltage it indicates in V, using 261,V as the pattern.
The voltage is 2,V
